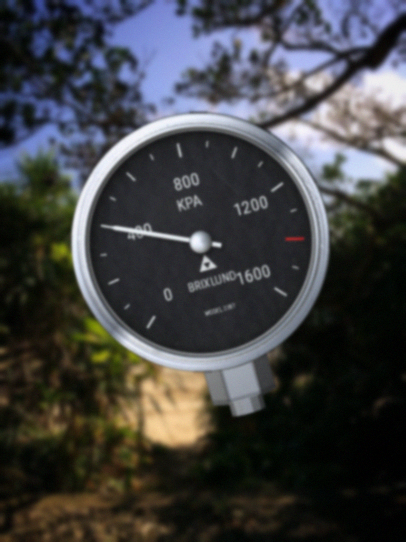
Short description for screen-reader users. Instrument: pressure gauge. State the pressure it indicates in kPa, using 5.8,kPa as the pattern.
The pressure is 400,kPa
